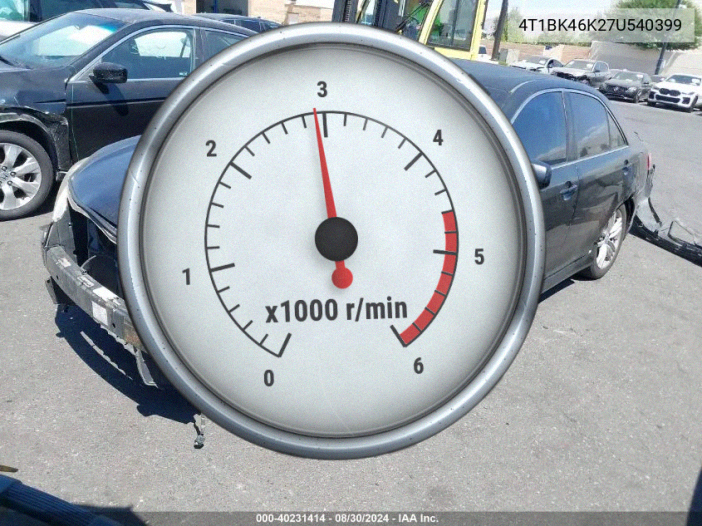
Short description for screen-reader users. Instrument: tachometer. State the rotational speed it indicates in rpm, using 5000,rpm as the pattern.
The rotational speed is 2900,rpm
